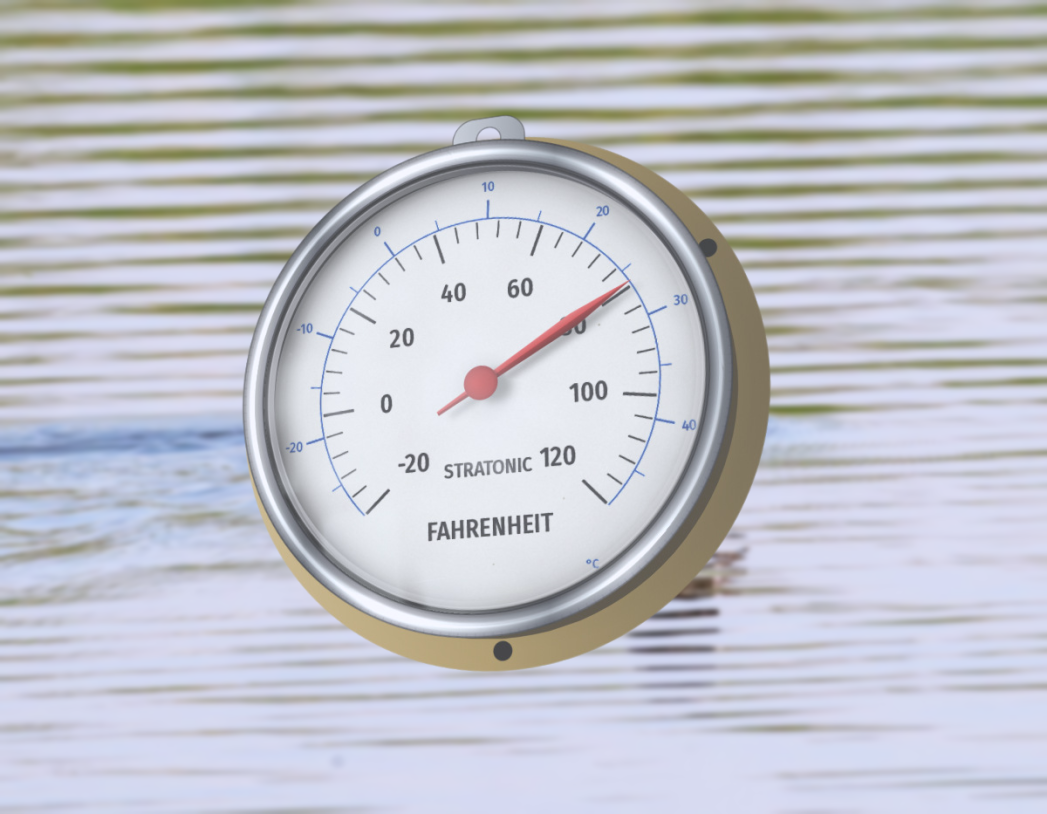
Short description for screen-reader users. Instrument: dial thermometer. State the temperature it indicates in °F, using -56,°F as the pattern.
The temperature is 80,°F
